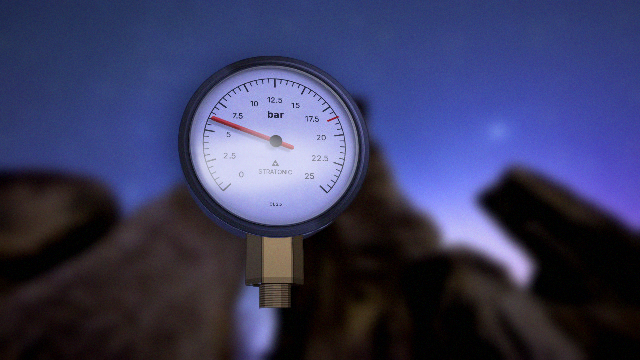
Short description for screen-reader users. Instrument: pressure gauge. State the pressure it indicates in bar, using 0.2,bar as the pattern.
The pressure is 6,bar
